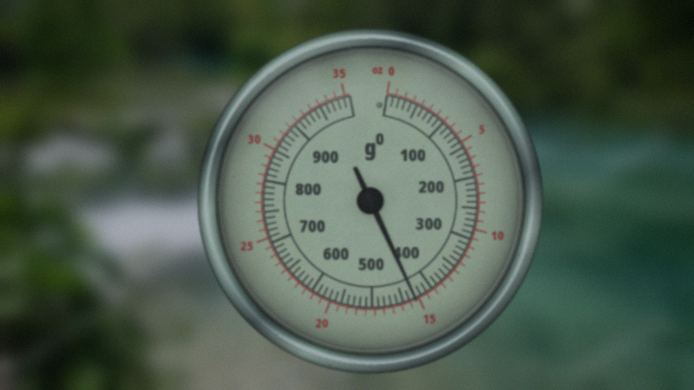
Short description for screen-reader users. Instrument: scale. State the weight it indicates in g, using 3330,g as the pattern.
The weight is 430,g
